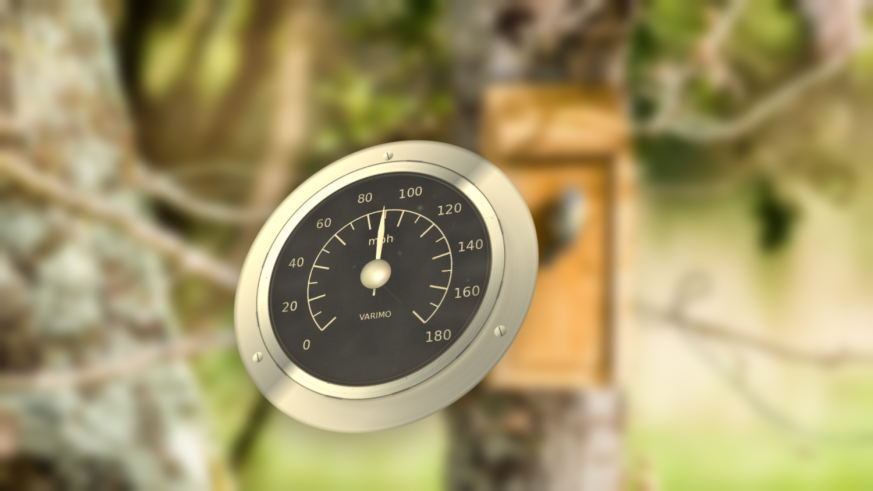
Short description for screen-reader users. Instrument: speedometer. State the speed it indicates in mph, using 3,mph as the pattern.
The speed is 90,mph
